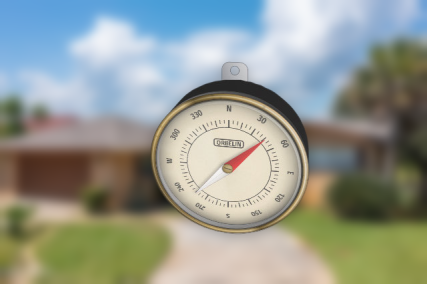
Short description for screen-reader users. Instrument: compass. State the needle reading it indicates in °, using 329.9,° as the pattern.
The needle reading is 45,°
